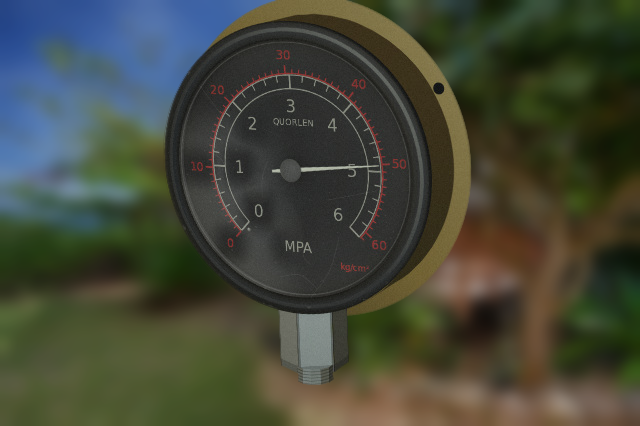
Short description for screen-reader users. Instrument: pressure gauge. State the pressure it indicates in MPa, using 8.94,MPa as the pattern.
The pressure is 4.9,MPa
